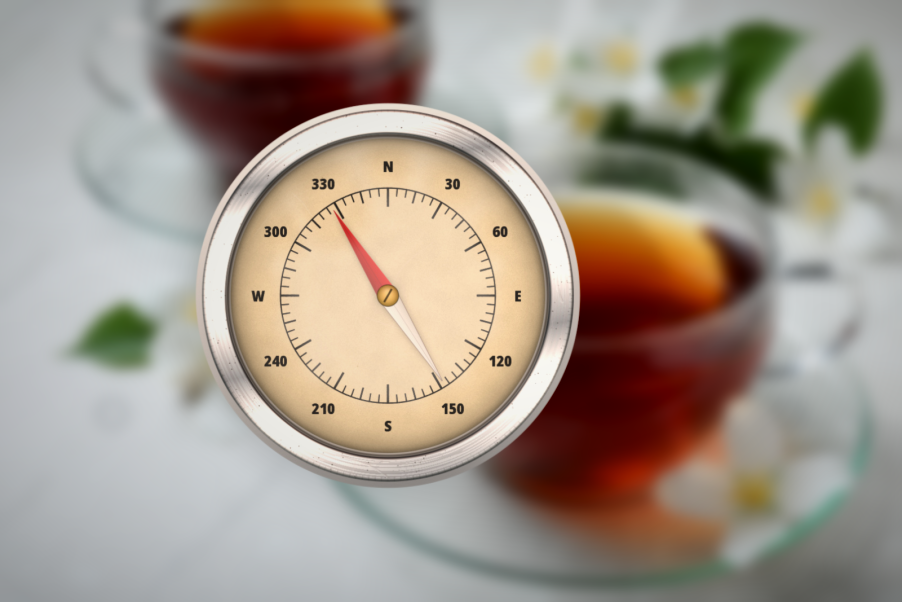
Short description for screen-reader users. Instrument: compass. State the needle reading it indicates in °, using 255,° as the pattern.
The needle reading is 327.5,°
